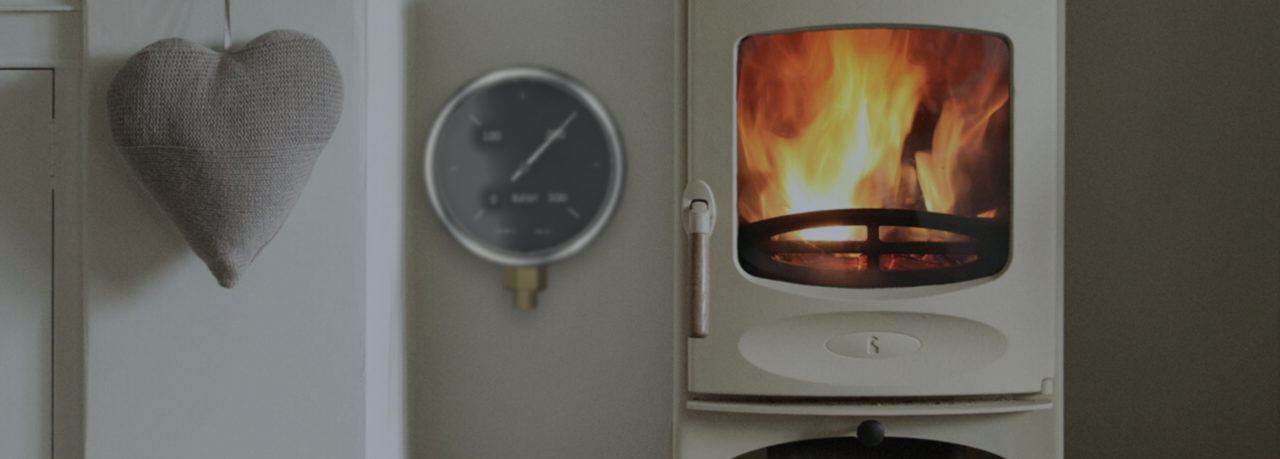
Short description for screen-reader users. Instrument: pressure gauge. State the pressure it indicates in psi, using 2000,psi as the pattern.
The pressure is 200,psi
